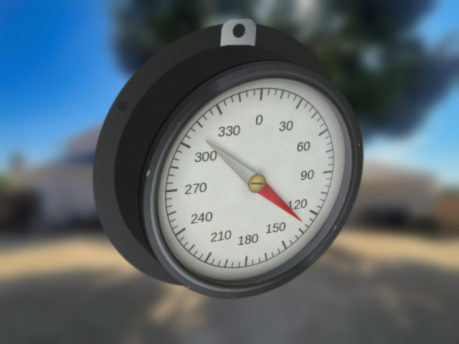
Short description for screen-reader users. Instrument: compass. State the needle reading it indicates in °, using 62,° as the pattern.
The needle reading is 130,°
